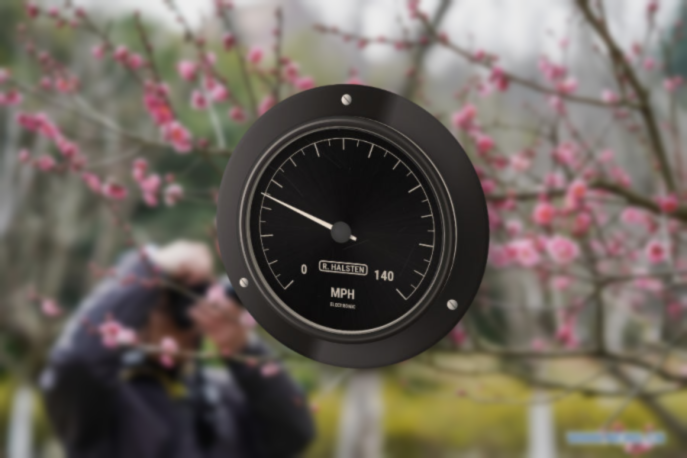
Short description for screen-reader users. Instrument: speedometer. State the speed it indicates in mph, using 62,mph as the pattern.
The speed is 35,mph
